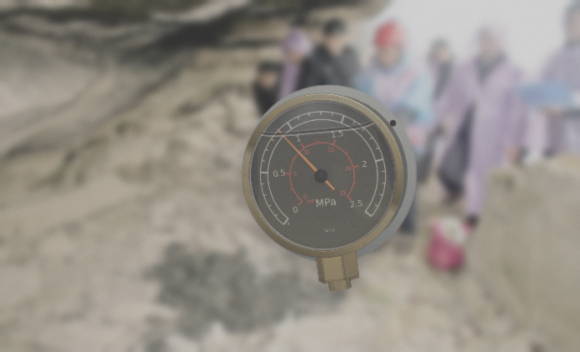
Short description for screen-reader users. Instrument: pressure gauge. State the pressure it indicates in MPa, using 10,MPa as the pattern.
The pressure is 0.9,MPa
